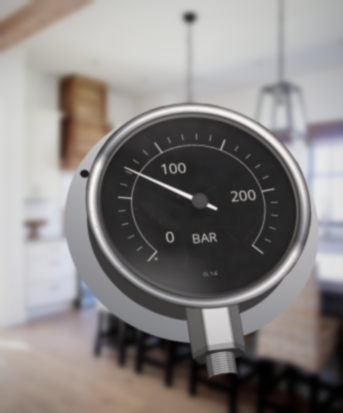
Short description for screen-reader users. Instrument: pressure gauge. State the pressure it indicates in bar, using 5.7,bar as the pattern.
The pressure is 70,bar
